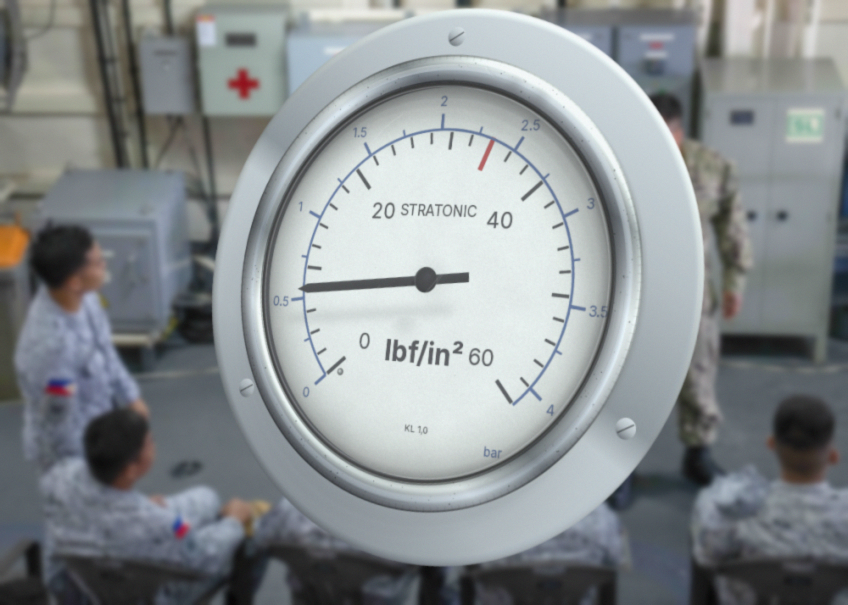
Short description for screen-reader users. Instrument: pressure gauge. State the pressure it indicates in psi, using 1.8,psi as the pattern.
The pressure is 8,psi
